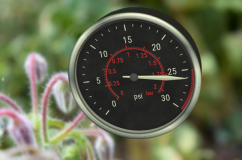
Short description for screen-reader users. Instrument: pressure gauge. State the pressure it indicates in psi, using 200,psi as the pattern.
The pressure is 26,psi
